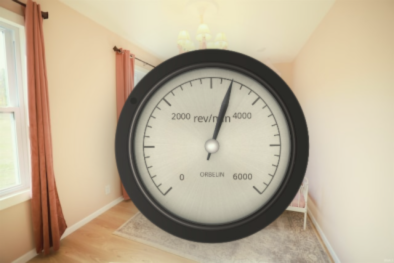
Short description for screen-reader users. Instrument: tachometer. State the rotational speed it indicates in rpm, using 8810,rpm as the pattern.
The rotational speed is 3400,rpm
